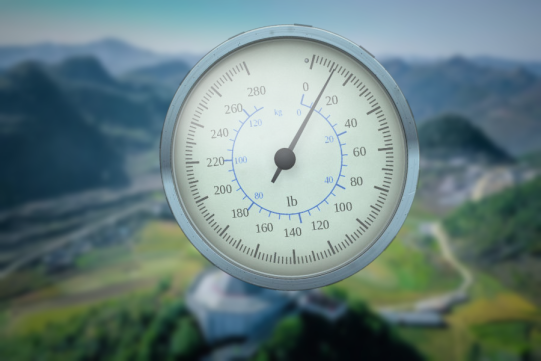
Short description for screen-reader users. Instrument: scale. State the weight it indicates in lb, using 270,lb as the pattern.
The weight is 12,lb
